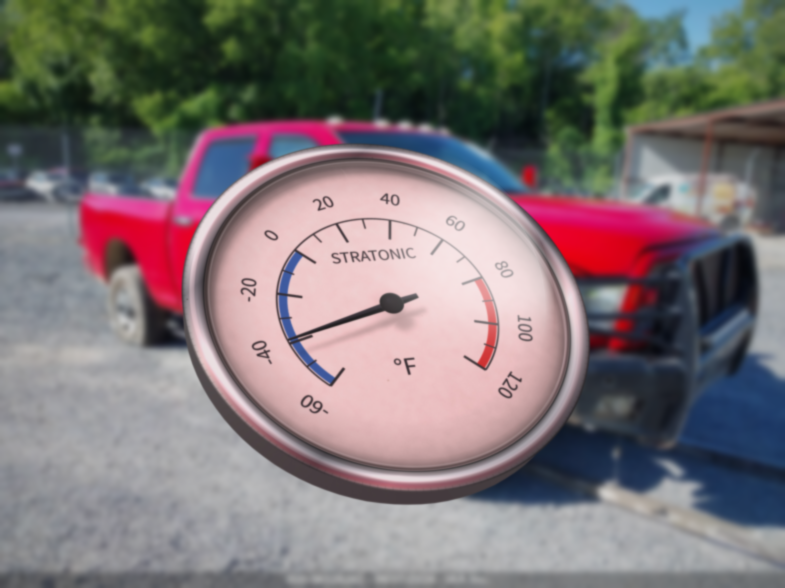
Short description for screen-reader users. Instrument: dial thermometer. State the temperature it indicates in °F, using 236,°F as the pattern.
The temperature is -40,°F
